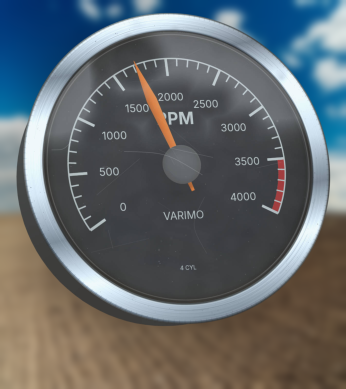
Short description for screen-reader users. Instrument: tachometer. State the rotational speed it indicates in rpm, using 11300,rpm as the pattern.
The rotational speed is 1700,rpm
